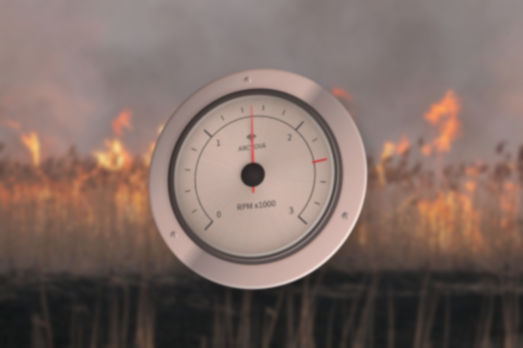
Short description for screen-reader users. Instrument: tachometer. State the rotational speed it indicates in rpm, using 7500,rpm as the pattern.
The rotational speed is 1500,rpm
